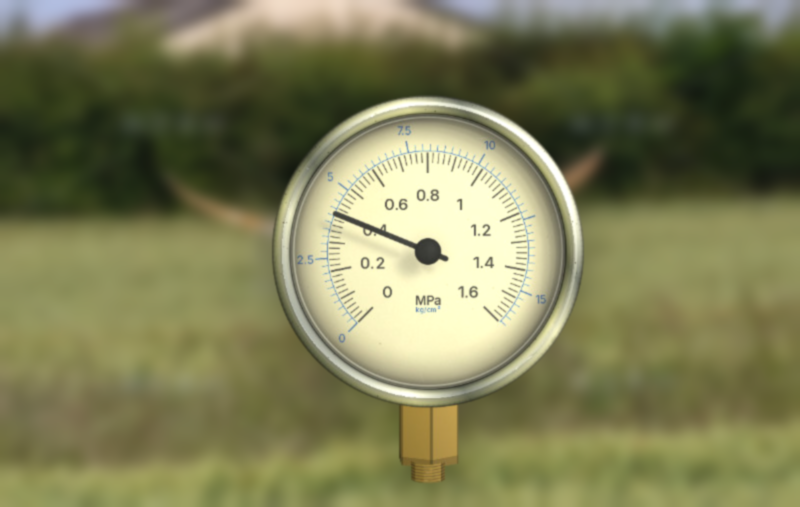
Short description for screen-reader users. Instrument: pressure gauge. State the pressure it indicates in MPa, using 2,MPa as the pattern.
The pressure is 0.4,MPa
